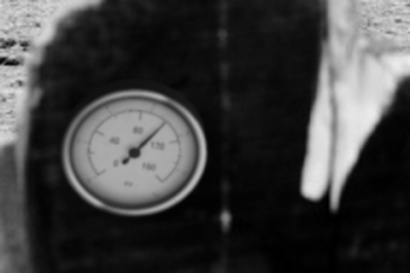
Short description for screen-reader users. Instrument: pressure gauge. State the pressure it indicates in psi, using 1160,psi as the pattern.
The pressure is 100,psi
